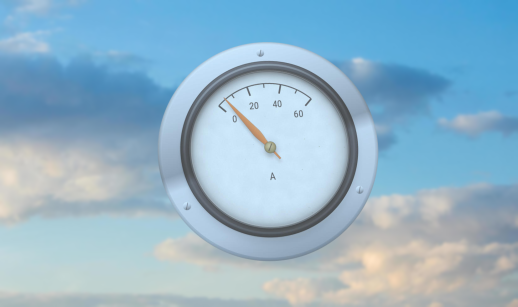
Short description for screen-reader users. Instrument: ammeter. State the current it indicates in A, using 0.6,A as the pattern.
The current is 5,A
